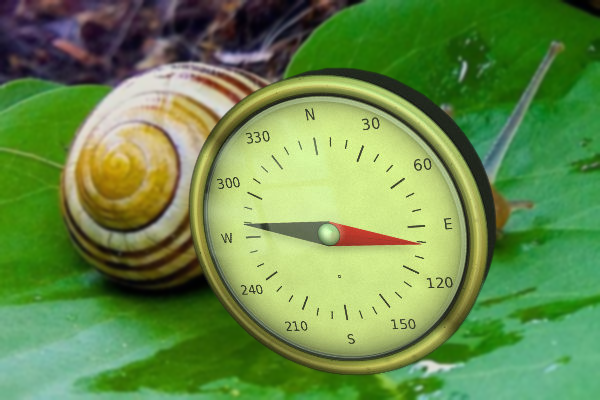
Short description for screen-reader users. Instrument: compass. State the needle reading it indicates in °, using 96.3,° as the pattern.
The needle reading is 100,°
